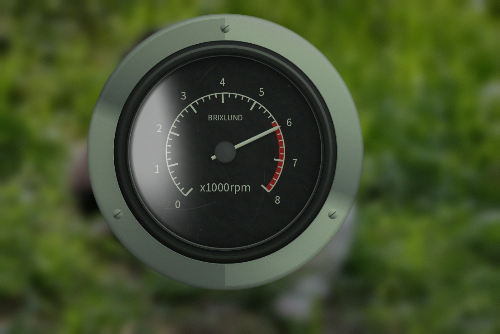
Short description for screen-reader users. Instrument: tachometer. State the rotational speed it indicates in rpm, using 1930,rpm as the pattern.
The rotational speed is 6000,rpm
